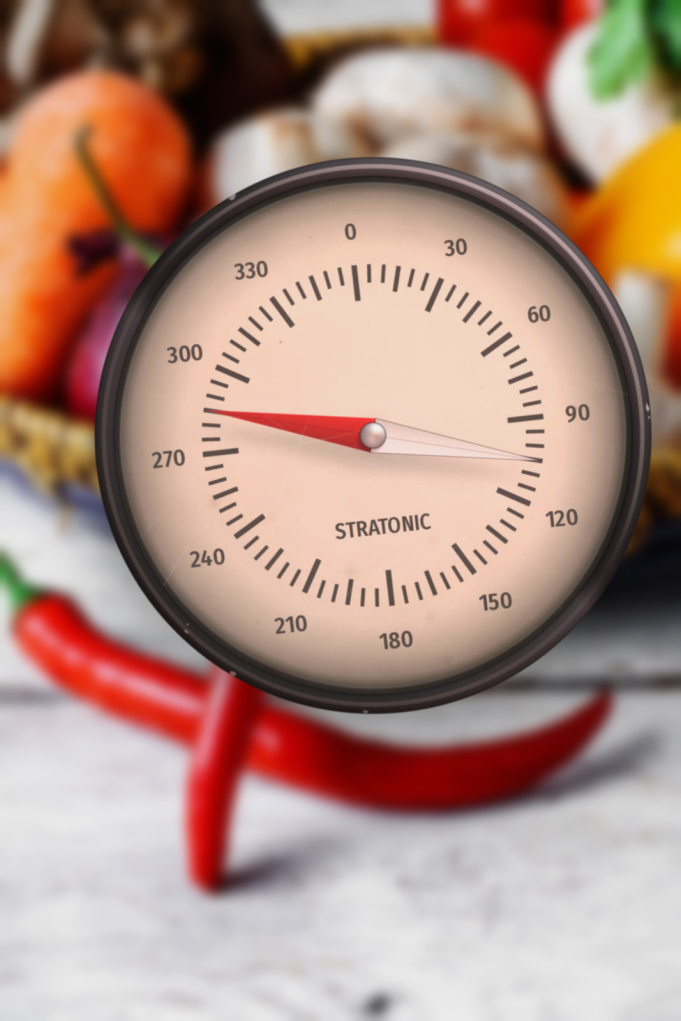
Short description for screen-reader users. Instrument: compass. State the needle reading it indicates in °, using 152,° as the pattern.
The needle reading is 285,°
